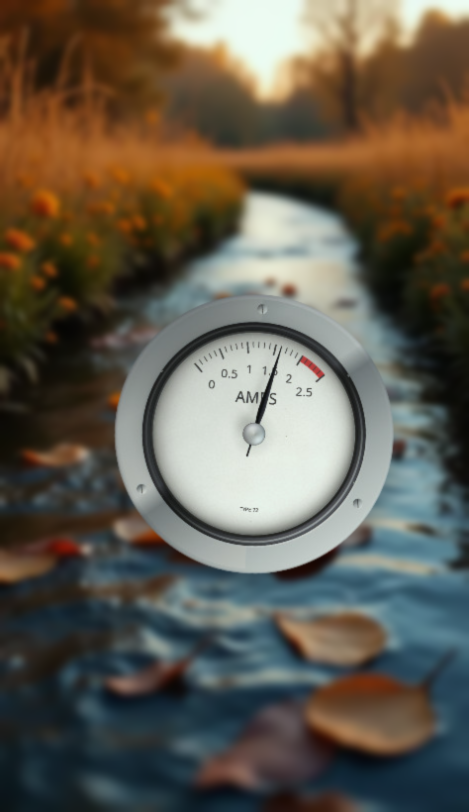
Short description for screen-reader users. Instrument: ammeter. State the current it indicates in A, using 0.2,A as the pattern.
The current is 1.6,A
